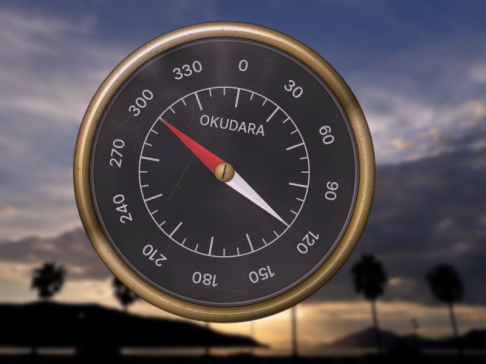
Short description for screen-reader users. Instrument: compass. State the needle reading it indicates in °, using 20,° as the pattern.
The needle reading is 300,°
